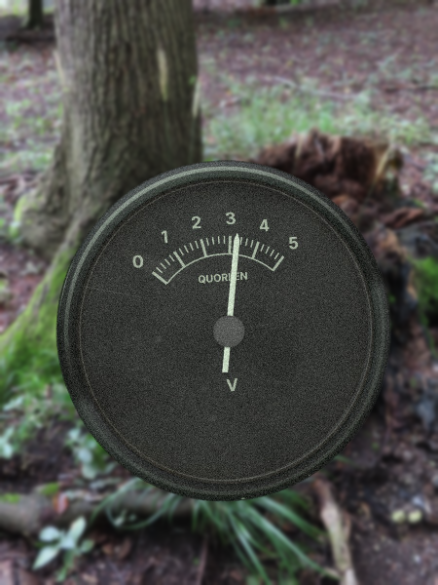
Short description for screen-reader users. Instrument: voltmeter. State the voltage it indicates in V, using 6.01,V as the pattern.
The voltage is 3.2,V
